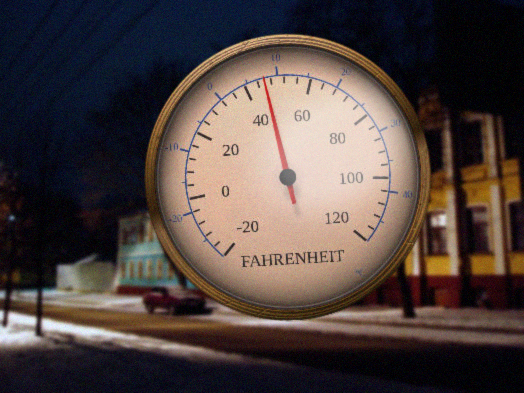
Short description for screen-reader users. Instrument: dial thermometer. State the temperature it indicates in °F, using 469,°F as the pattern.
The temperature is 46,°F
